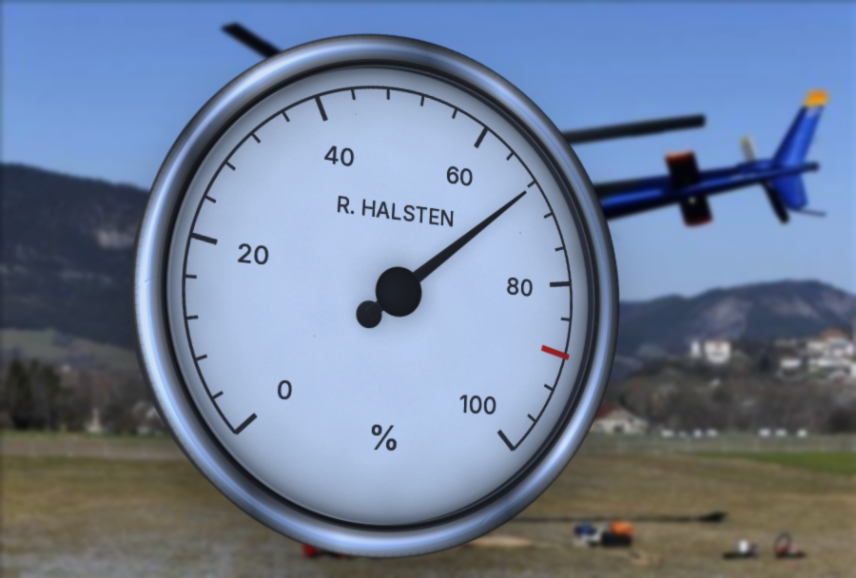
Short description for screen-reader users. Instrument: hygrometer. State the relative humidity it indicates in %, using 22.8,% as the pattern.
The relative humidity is 68,%
